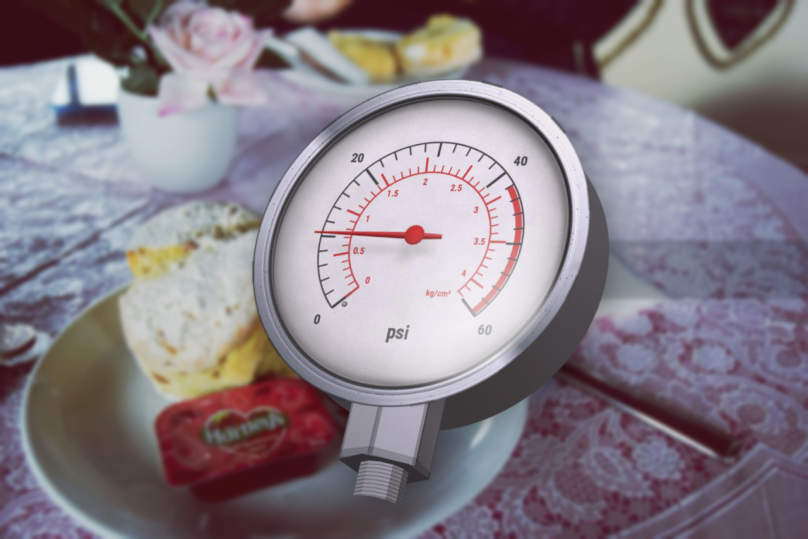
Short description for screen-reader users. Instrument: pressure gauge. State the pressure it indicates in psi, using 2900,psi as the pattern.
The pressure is 10,psi
